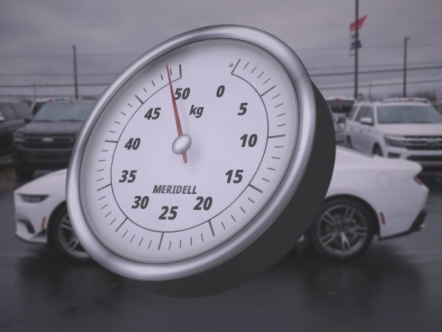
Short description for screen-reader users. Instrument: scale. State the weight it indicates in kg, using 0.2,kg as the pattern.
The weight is 49,kg
